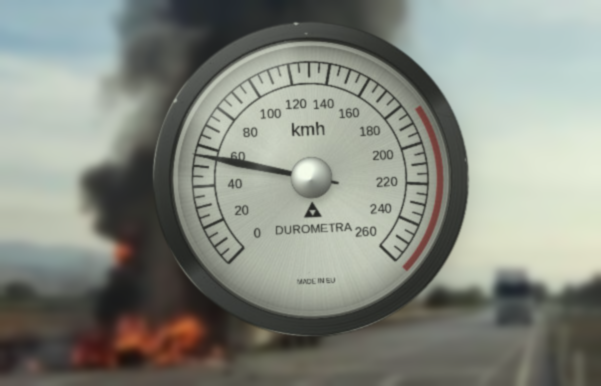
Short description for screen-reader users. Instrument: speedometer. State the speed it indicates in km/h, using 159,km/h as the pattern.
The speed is 55,km/h
